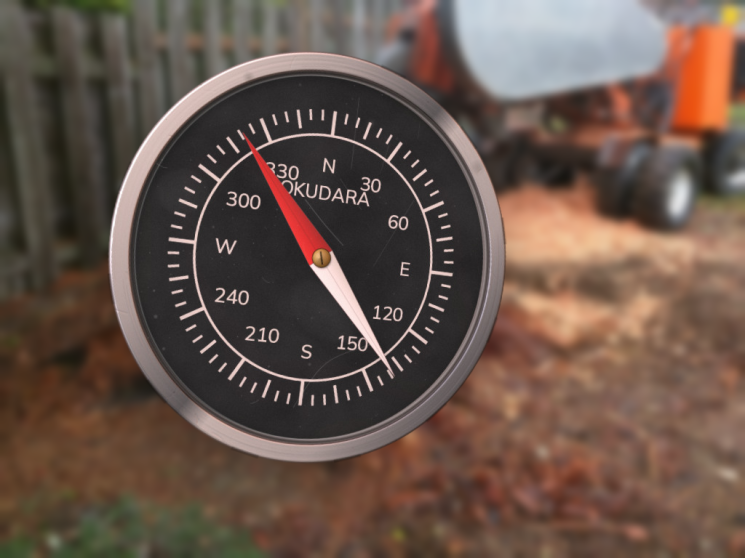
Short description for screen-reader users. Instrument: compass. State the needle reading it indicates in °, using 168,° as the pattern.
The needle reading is 320,°
